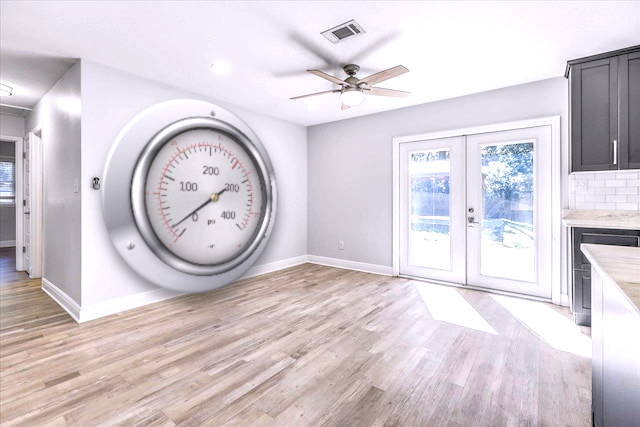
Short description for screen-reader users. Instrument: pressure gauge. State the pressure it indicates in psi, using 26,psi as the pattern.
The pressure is 20,psi
